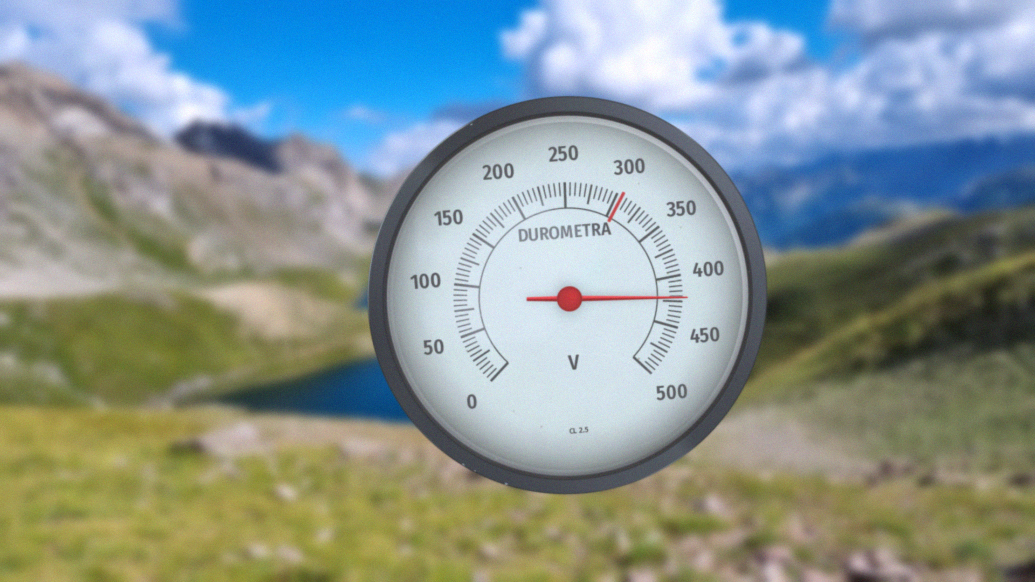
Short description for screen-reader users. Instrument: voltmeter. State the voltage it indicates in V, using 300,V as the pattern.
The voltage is 420,V
